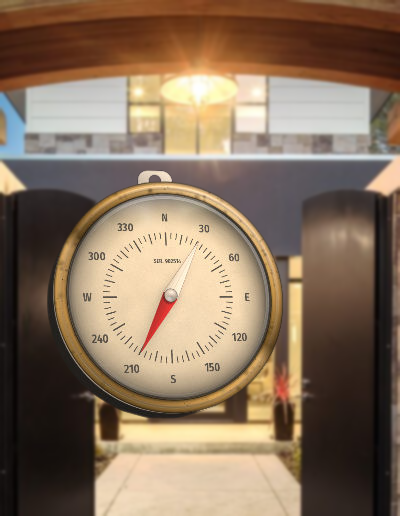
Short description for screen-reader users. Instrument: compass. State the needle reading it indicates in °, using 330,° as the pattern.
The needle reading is 210,°
